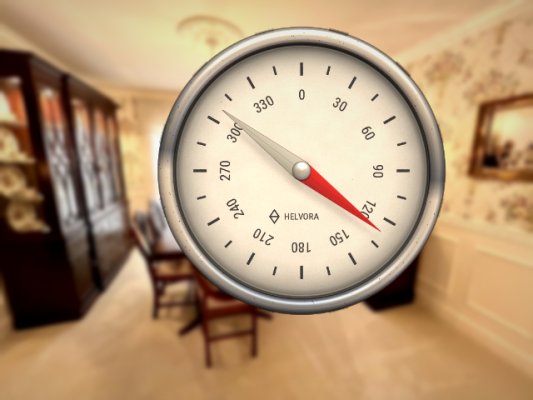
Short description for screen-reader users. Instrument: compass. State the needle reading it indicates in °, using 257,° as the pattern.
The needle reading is 127.5,°
